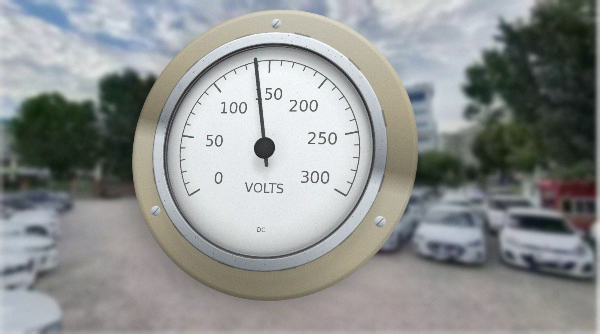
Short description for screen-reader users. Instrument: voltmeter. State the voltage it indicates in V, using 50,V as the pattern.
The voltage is 140,V
